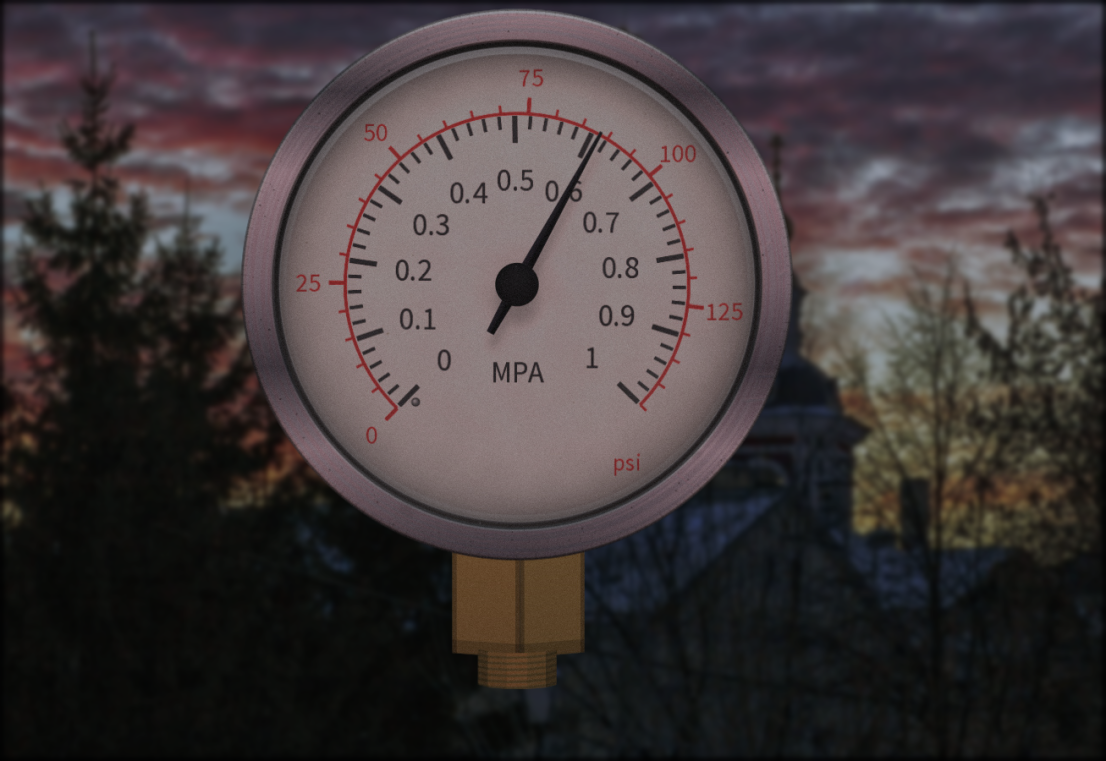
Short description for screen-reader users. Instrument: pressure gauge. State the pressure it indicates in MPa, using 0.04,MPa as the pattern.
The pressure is 0.61,MPa
